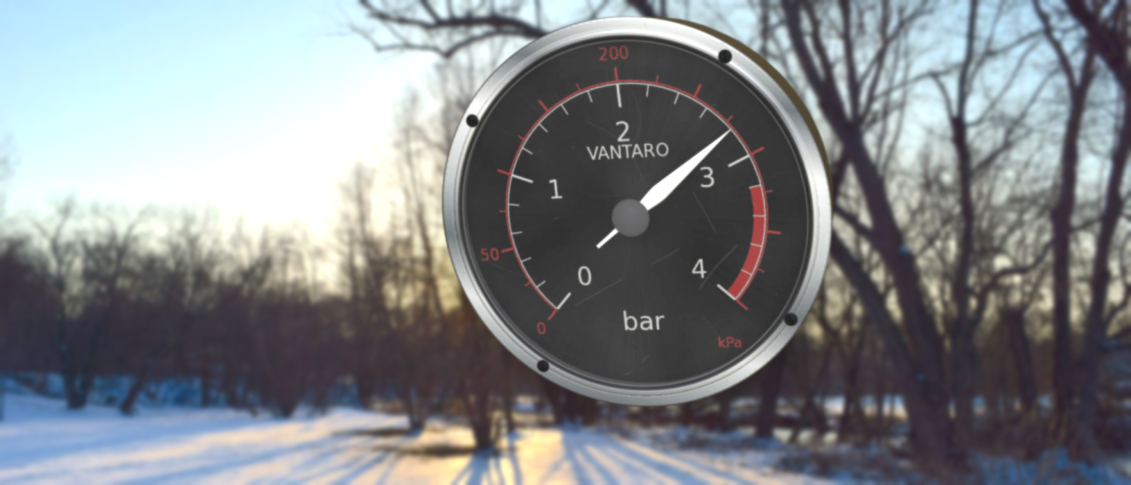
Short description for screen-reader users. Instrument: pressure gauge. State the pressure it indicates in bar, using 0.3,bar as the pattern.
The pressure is 2.8,bar
